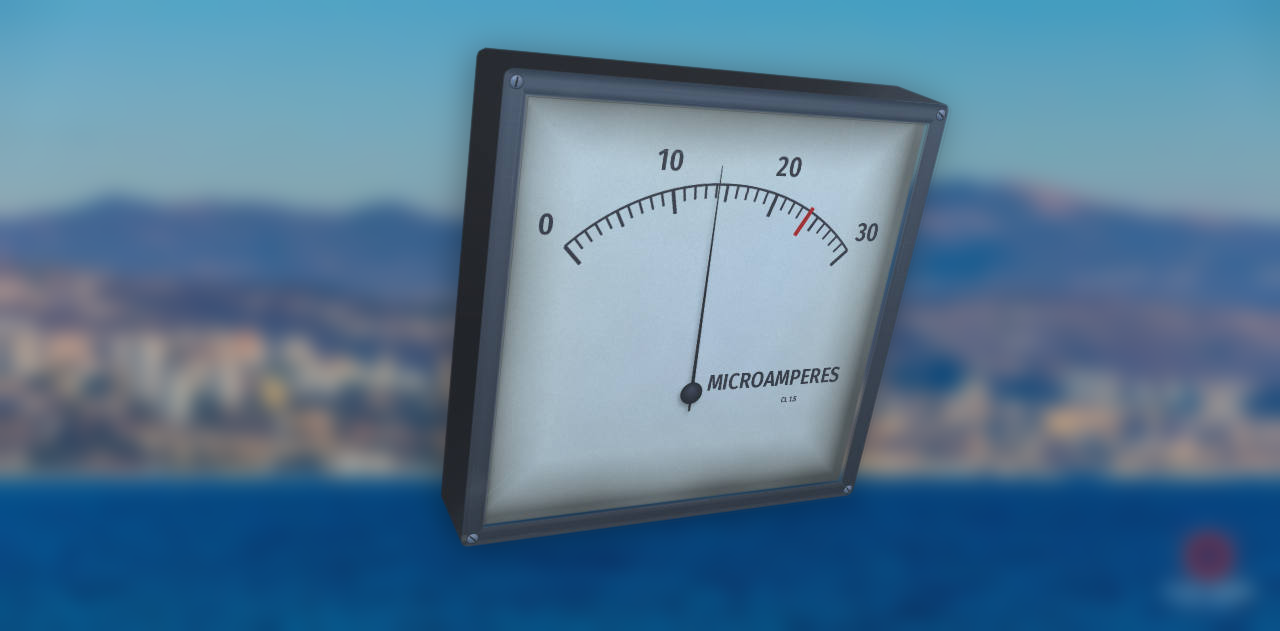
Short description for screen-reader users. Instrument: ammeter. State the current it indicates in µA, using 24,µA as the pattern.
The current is 14,µA
